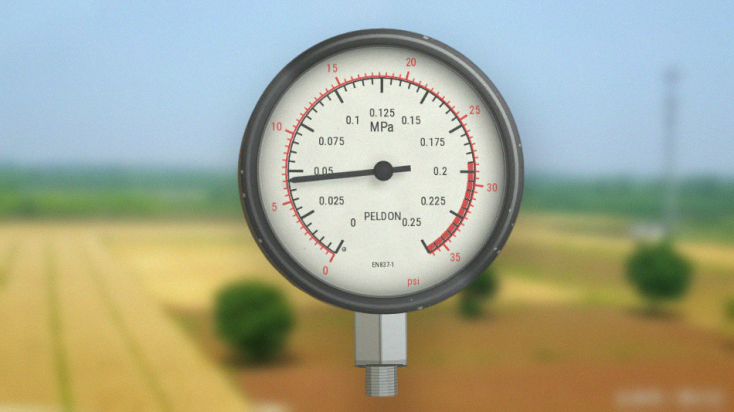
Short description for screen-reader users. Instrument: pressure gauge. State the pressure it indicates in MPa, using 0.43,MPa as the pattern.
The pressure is 0.045,MPa
